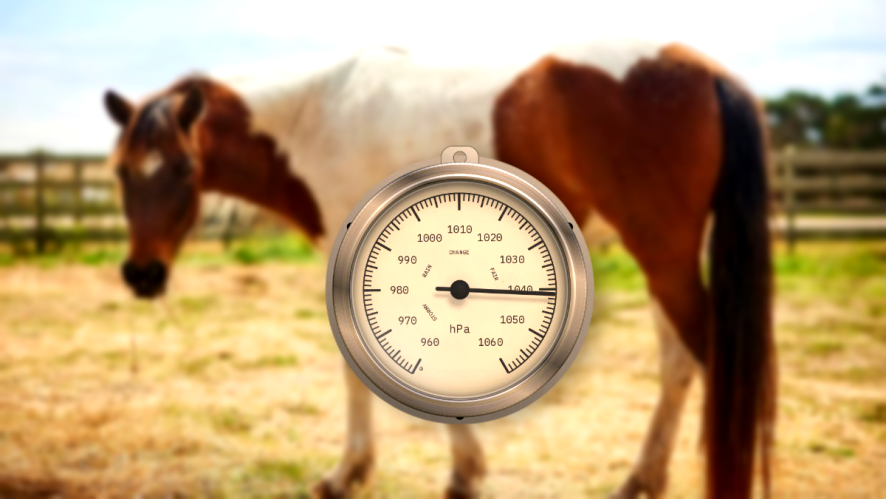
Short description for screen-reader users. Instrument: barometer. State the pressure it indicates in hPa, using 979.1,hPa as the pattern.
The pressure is 1041,hPa
